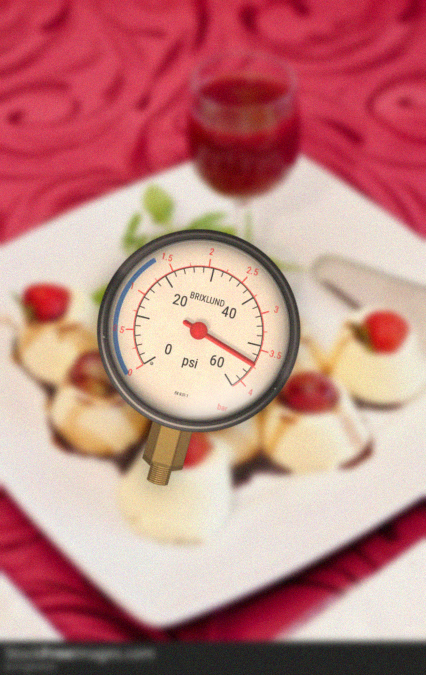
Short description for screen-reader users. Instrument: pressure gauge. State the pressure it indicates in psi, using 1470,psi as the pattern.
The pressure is 54,psi
